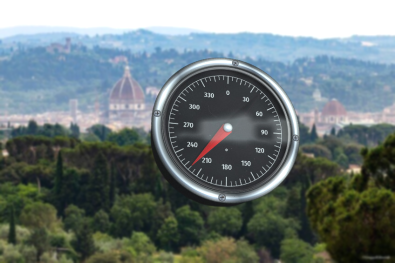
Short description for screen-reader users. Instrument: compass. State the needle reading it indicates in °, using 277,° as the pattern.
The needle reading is 220,°
